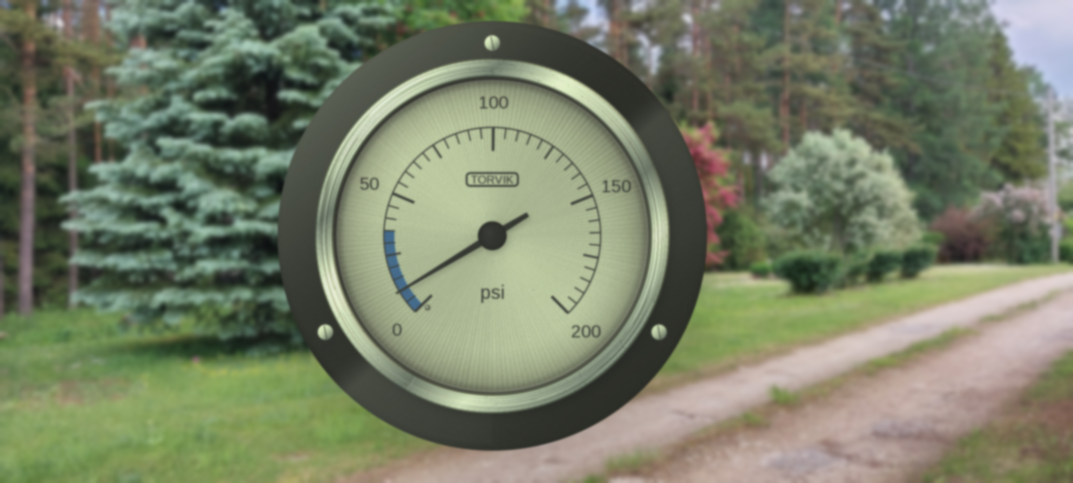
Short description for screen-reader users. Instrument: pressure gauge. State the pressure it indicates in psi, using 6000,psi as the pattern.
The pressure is 10,psi
